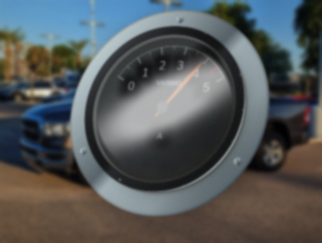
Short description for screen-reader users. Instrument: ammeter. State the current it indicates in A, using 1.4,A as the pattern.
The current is 4,A
